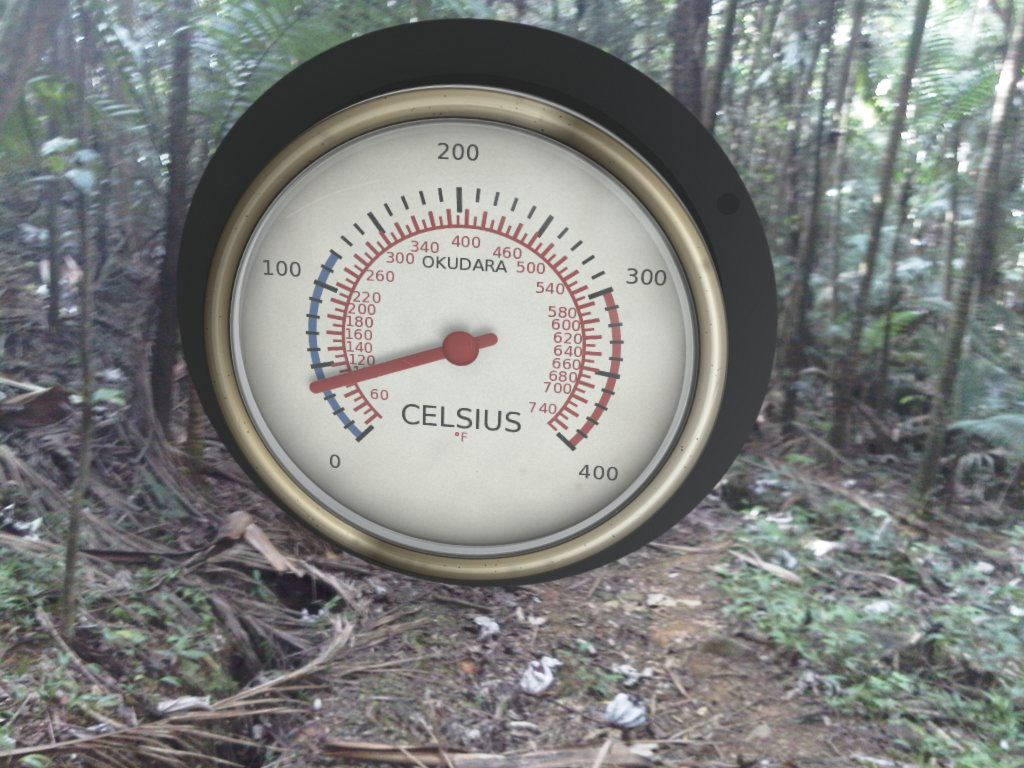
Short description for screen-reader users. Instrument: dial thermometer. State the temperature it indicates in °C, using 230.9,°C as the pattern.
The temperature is 40,°C
